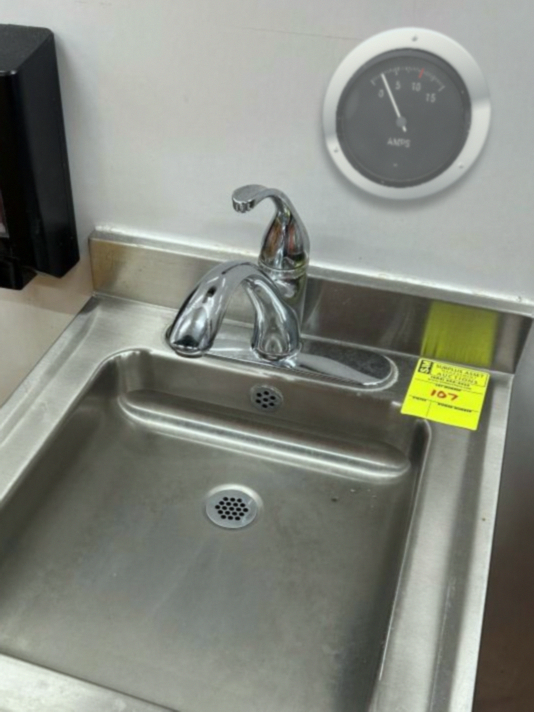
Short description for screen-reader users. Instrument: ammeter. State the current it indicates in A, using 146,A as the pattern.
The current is 2.5,A
